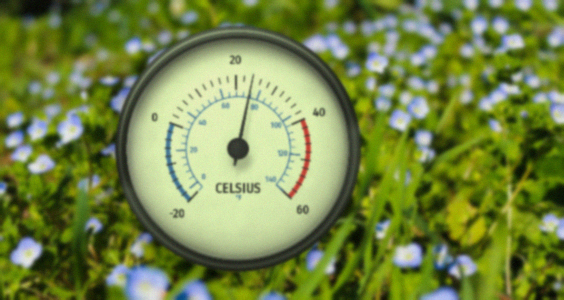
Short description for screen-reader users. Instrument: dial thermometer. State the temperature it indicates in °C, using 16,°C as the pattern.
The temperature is 24,°C
